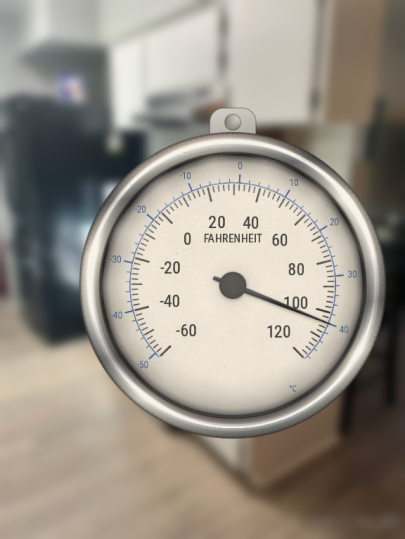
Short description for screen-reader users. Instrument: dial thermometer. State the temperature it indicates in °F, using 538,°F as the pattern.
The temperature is 104,°F
